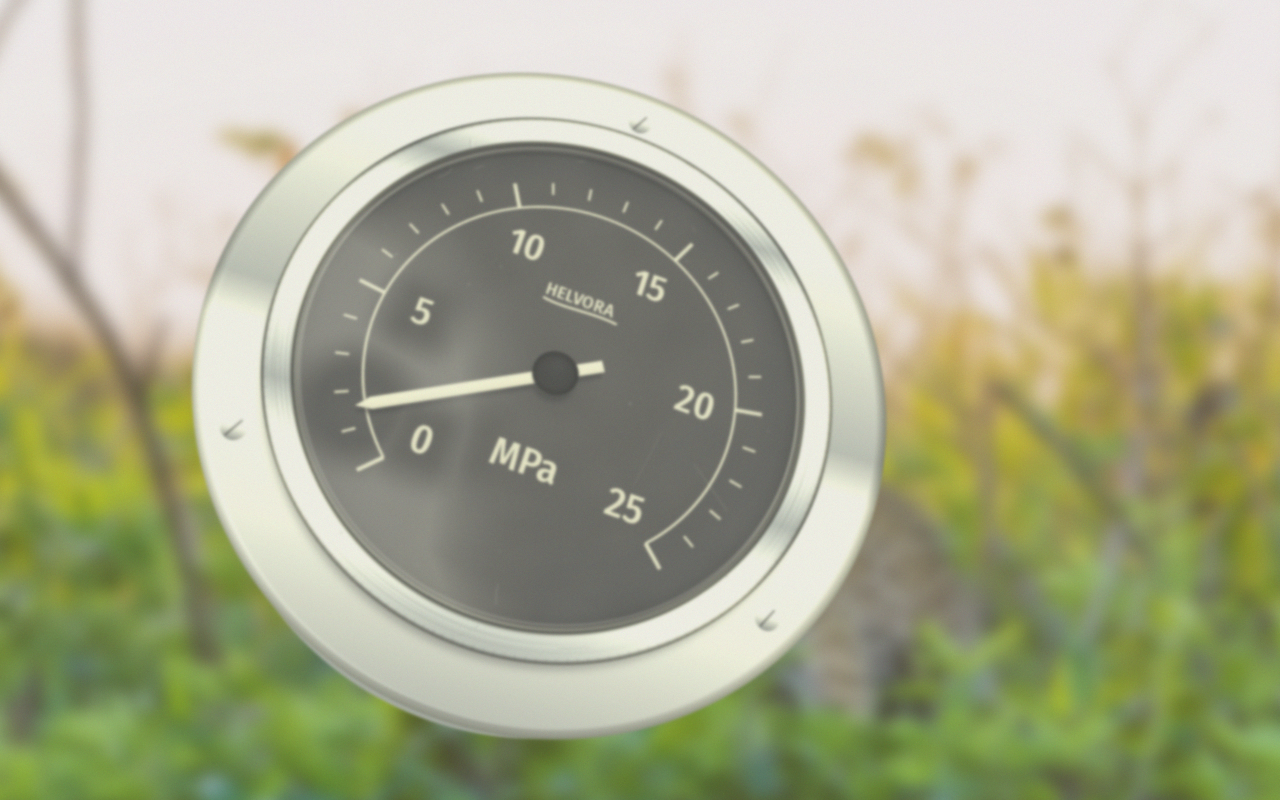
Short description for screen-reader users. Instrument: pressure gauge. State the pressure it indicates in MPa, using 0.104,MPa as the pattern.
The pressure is 1.5,MPa
